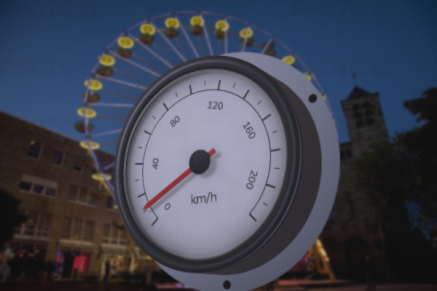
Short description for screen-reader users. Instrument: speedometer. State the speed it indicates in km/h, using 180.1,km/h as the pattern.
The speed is 10,km/h
